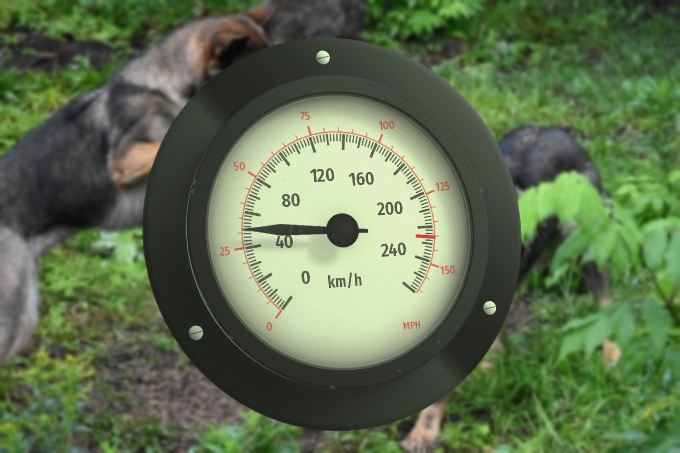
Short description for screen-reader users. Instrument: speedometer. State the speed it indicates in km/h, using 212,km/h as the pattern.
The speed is 50,km/h
